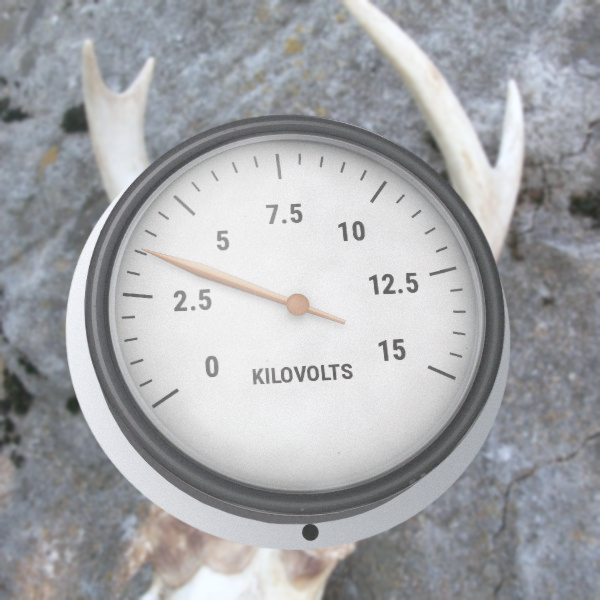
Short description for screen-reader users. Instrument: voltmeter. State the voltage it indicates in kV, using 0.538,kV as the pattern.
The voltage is 3.5,kV
